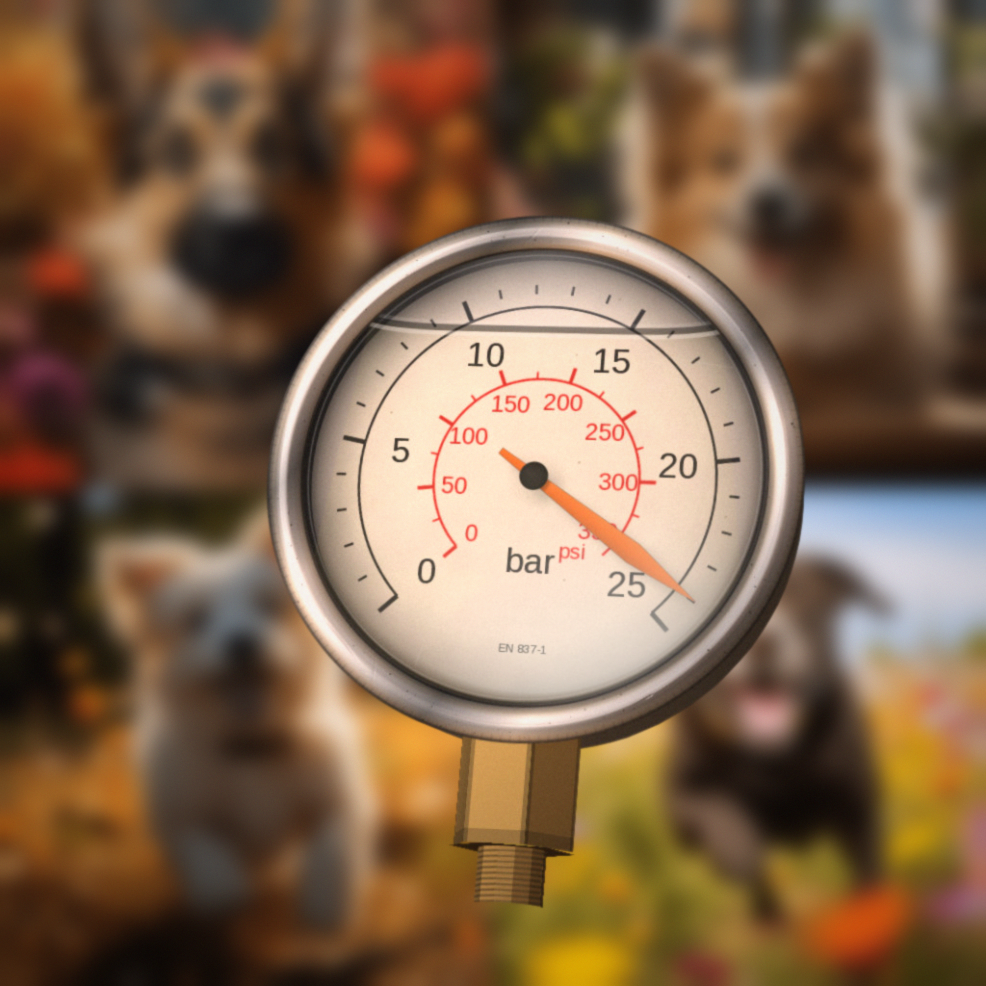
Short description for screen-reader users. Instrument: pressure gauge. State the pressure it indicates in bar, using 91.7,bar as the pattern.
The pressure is 24,bar
